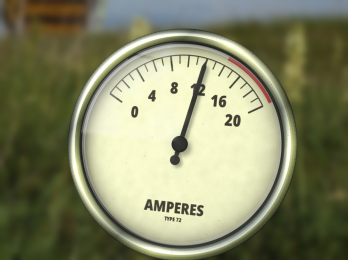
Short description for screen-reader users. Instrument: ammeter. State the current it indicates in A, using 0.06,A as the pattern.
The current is 12,A
